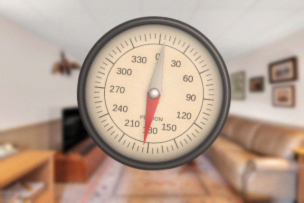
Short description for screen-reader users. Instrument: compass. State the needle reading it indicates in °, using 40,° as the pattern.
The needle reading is 185,°
